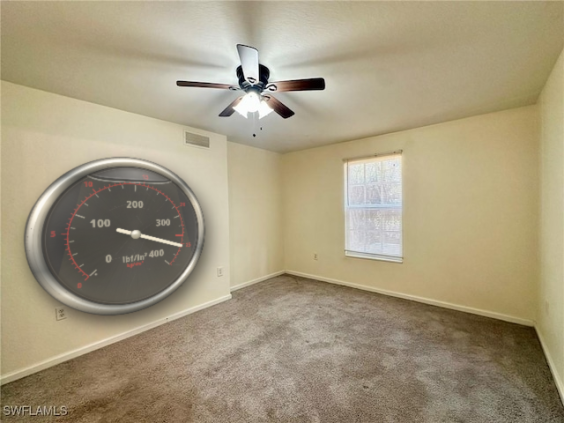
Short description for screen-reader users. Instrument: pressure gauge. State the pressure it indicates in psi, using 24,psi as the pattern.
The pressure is 360,psi
